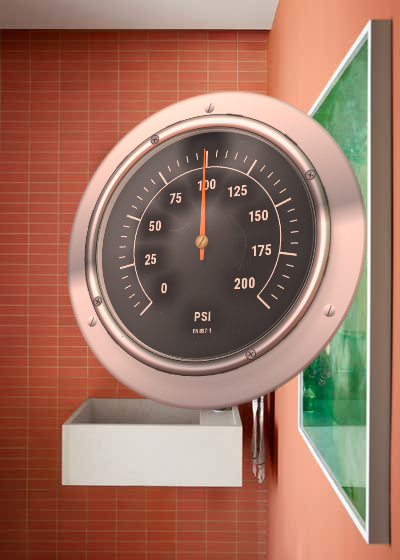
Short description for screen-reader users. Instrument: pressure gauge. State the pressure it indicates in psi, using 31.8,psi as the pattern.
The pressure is 100,psi
